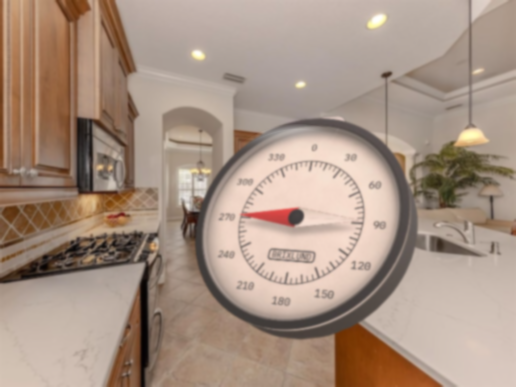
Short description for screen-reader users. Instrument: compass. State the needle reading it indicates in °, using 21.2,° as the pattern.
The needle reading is 270,°
